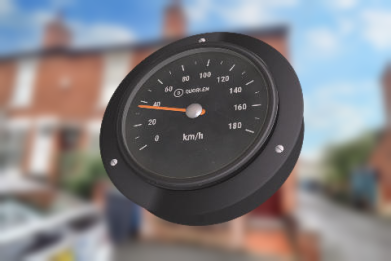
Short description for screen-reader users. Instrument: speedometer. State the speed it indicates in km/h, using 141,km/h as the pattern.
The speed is 35,km/h
